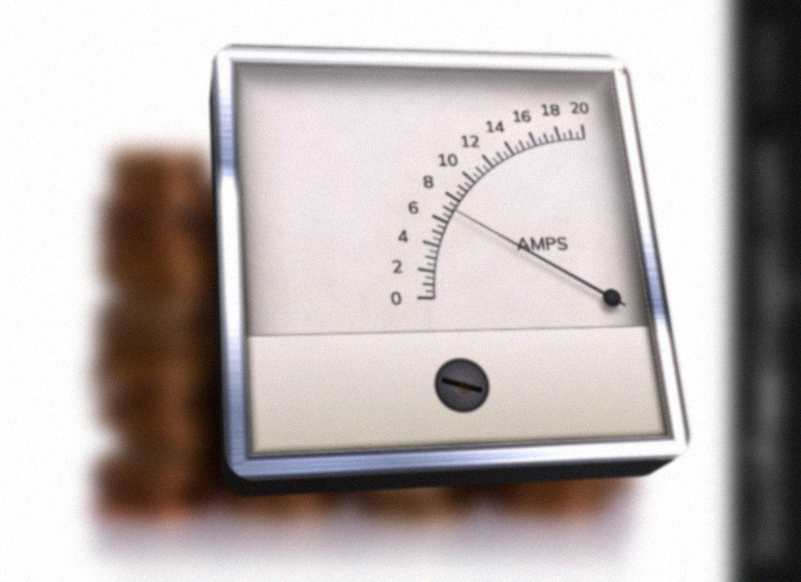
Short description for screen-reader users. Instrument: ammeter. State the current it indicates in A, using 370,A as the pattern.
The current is 7,A
